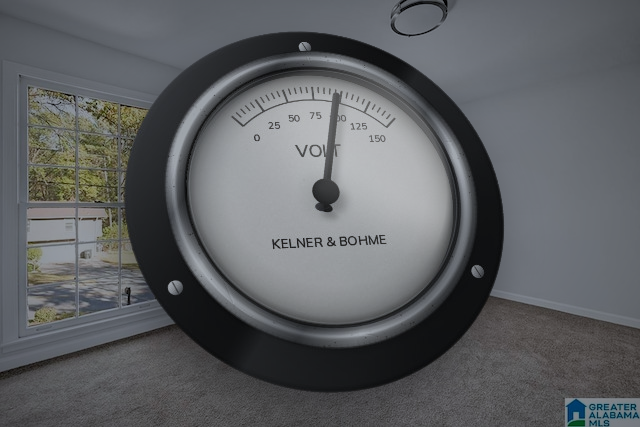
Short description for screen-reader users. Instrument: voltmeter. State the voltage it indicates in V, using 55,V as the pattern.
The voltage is 95,V
